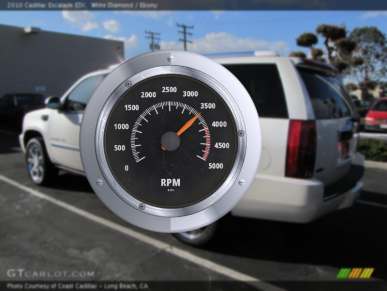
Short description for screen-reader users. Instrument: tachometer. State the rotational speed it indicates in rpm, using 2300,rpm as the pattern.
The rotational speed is 3500,rpm
